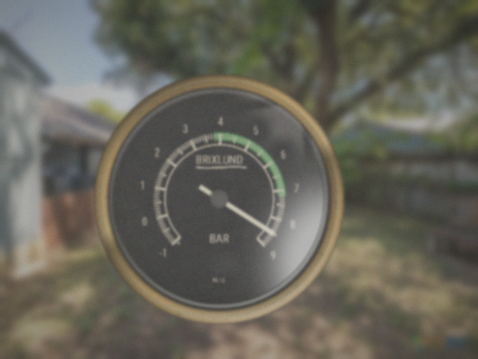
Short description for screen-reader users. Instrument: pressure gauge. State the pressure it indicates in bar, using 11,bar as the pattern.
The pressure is 8.5,bar
